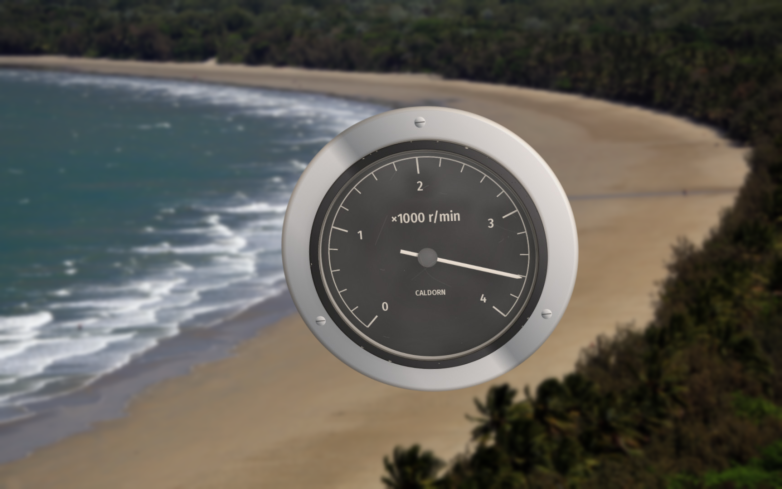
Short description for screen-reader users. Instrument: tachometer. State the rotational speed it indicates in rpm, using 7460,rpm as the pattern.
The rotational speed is 3600,rpm
